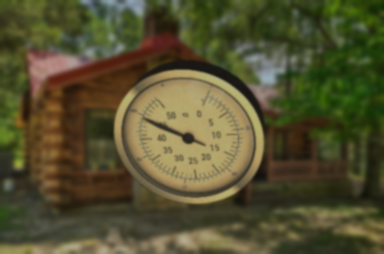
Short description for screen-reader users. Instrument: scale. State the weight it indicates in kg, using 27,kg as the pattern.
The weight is 45,kg
